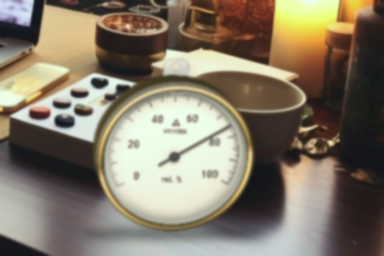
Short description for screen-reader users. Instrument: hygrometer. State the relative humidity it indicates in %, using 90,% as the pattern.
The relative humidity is 75,%
